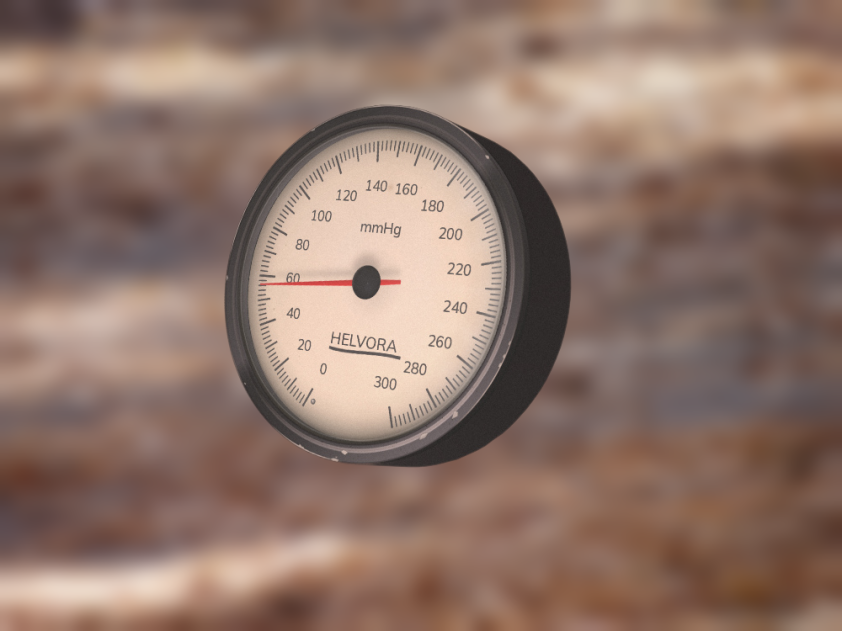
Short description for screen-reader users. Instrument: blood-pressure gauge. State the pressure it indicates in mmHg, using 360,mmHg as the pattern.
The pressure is 56,mmHg
